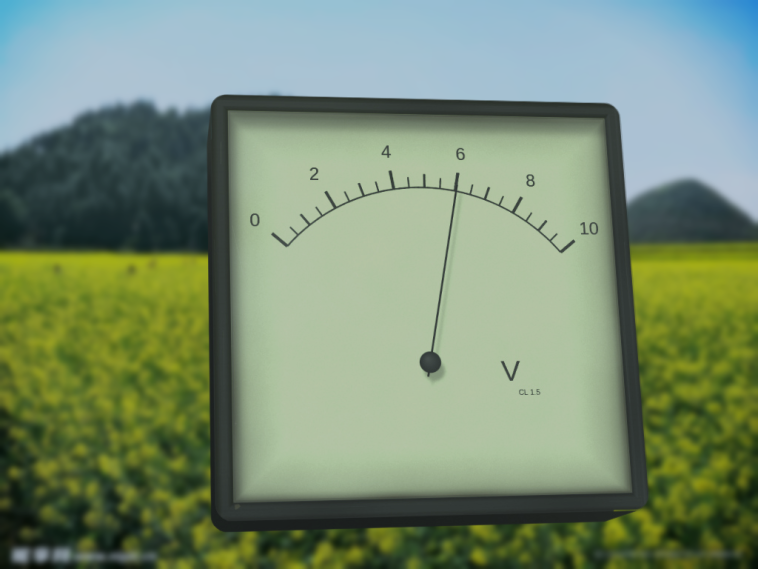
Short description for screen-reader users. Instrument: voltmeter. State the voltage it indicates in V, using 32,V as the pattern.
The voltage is 6,V
